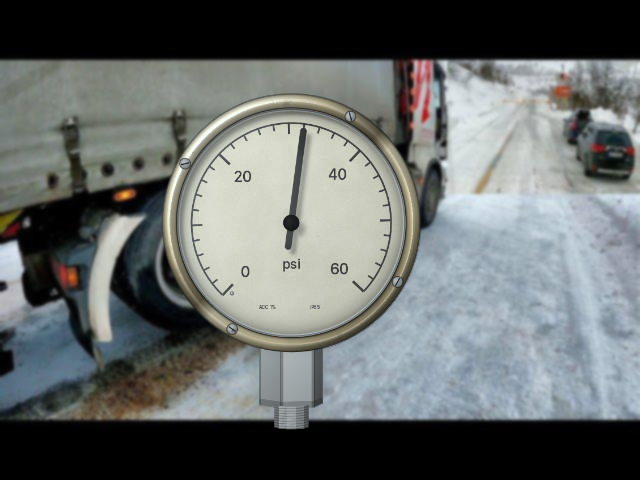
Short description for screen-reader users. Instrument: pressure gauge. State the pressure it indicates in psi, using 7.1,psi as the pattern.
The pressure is 32,psi
